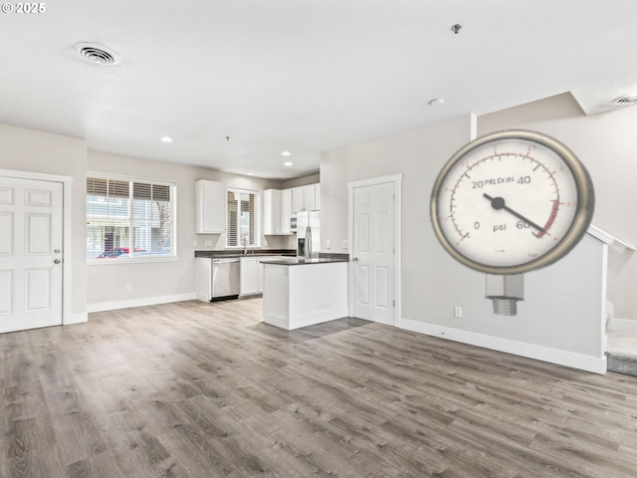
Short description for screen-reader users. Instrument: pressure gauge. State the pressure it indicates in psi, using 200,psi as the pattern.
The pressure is 58,psi
